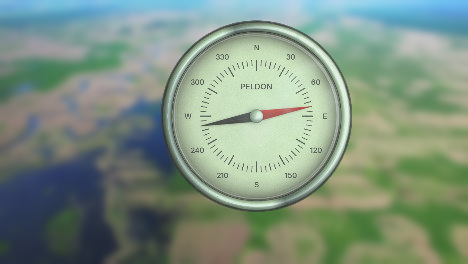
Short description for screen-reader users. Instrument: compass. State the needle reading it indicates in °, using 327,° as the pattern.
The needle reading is 80,°
